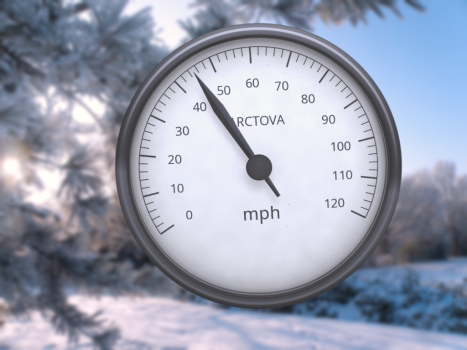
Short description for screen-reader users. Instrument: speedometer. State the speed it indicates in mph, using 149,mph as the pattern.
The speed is 45,mph
